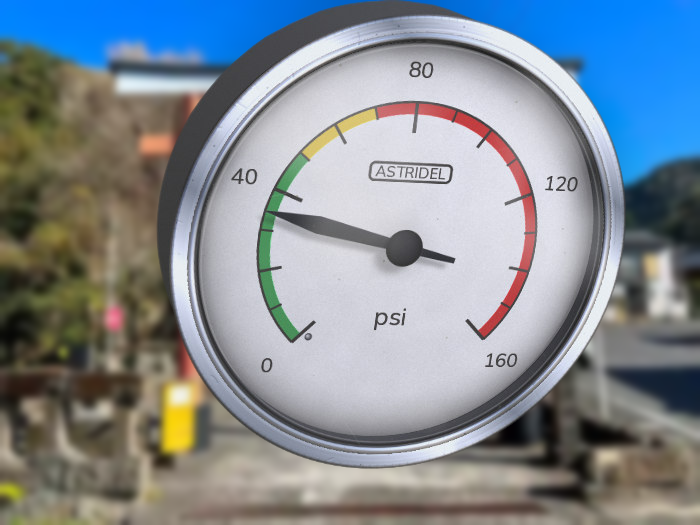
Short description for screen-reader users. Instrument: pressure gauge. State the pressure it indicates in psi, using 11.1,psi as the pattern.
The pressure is 35,psi
